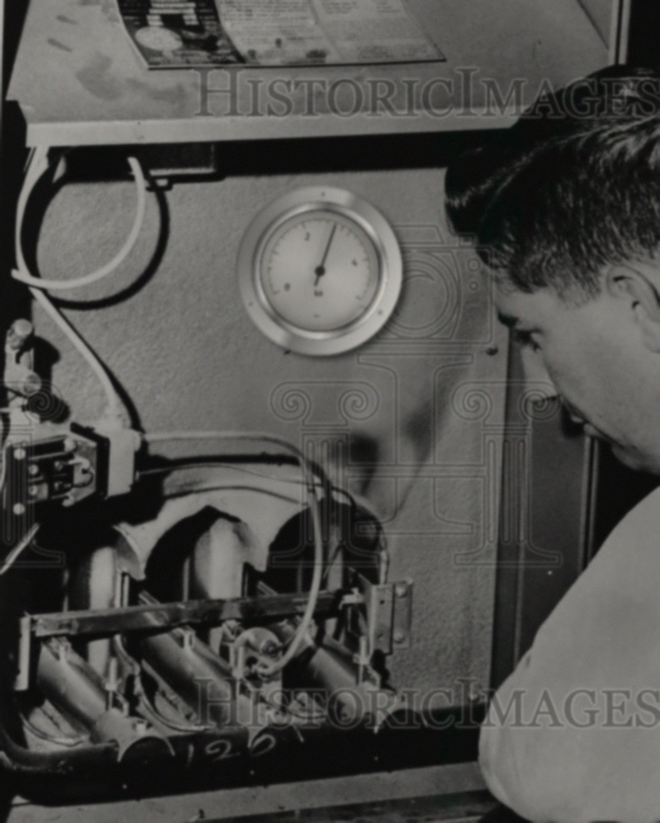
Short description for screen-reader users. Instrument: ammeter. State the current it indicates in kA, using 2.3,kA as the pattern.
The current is 2.8,kA
